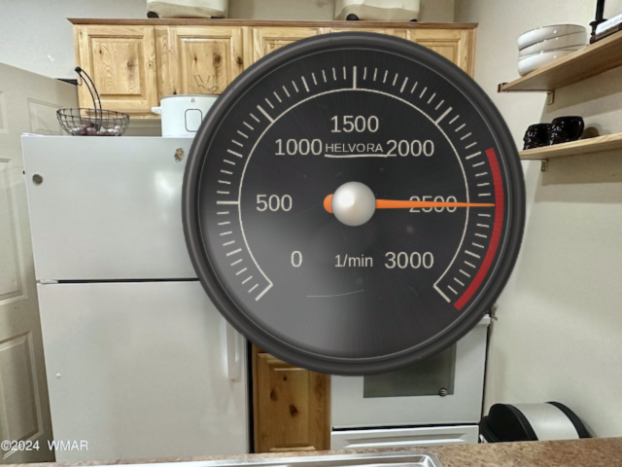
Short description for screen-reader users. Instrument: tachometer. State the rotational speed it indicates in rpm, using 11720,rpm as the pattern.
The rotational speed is 2500,rpm
